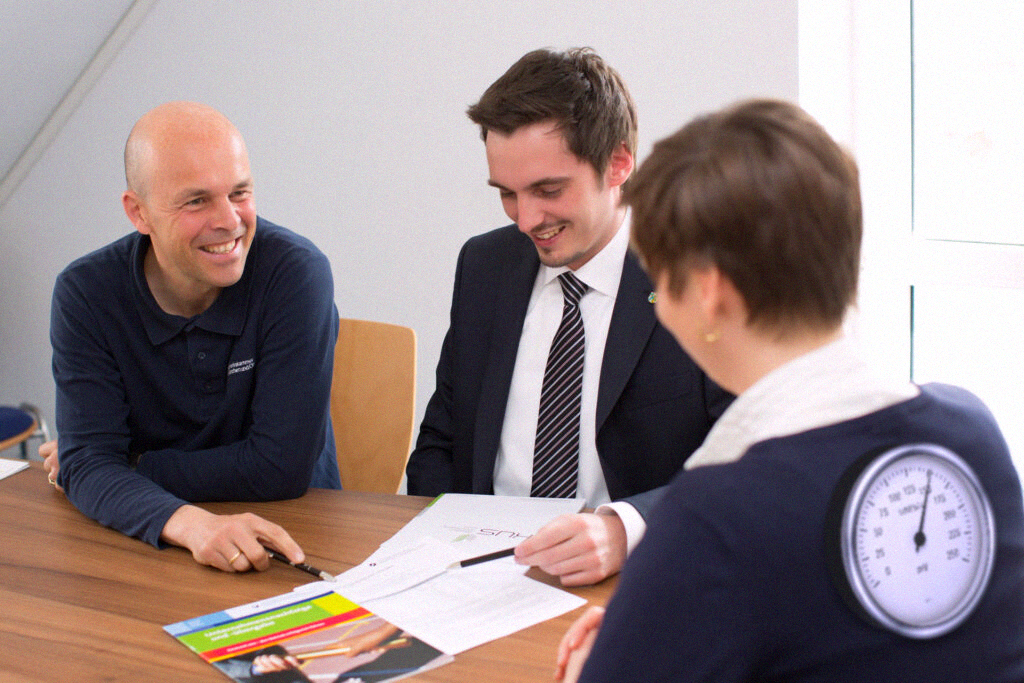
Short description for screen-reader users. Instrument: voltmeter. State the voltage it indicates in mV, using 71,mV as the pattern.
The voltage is 150,mV
